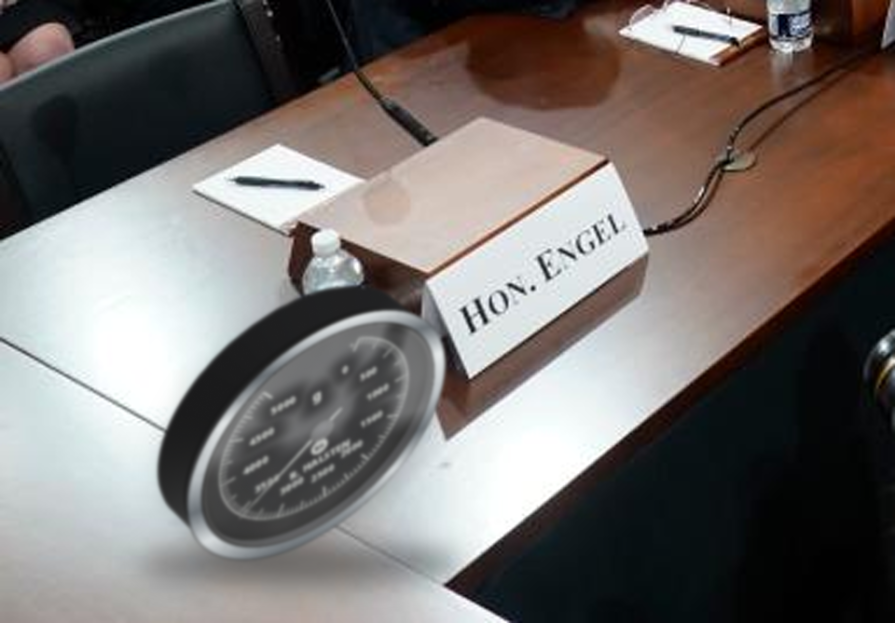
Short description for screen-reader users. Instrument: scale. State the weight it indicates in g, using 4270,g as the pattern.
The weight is 3500,g
